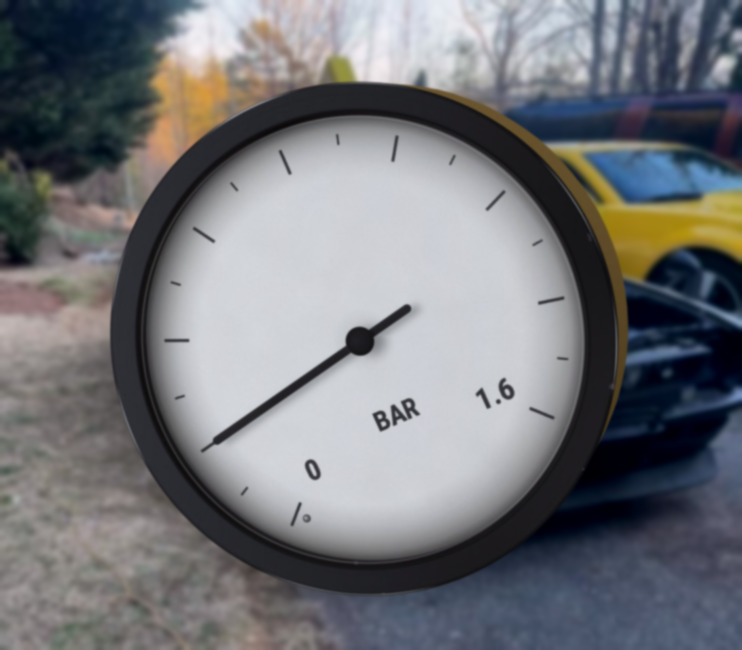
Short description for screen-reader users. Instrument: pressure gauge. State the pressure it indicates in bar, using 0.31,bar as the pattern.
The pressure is 0.2,bar
